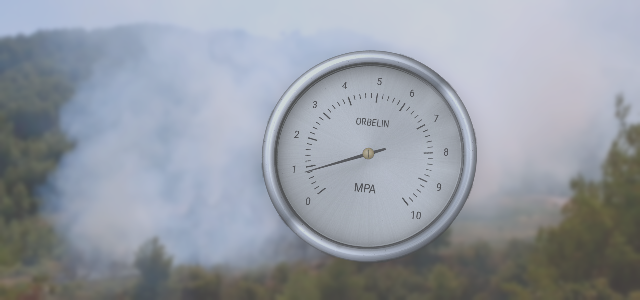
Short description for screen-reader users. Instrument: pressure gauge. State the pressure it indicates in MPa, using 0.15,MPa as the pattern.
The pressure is 0.8,MPa
